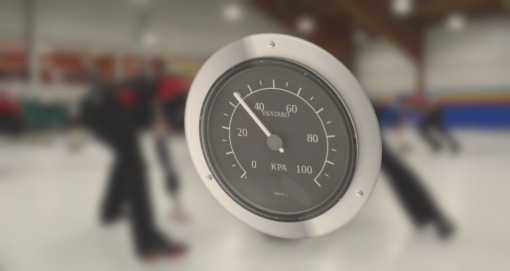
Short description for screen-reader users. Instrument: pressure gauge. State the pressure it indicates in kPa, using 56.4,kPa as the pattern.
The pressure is 35,kPa
